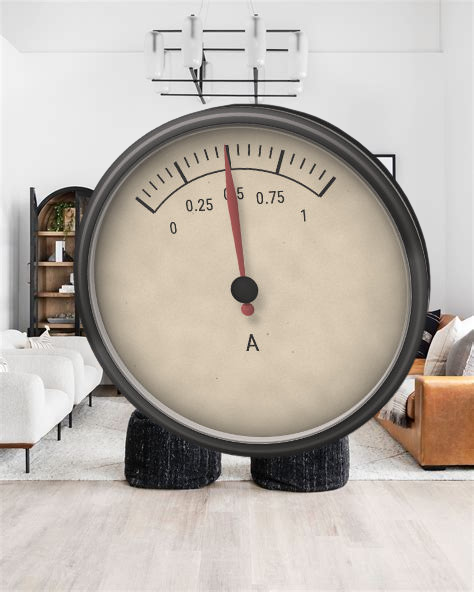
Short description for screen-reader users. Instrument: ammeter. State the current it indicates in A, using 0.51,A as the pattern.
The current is 0.5,A
